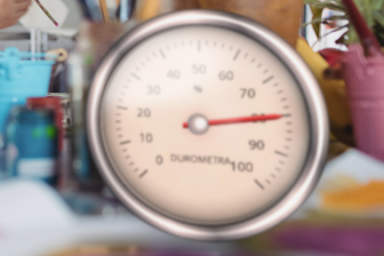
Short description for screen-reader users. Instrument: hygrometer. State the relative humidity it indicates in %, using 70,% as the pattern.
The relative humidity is 80,%
